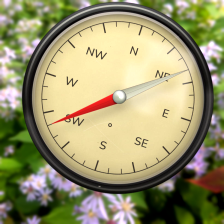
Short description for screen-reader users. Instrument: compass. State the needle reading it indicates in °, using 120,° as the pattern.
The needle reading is 230,°
